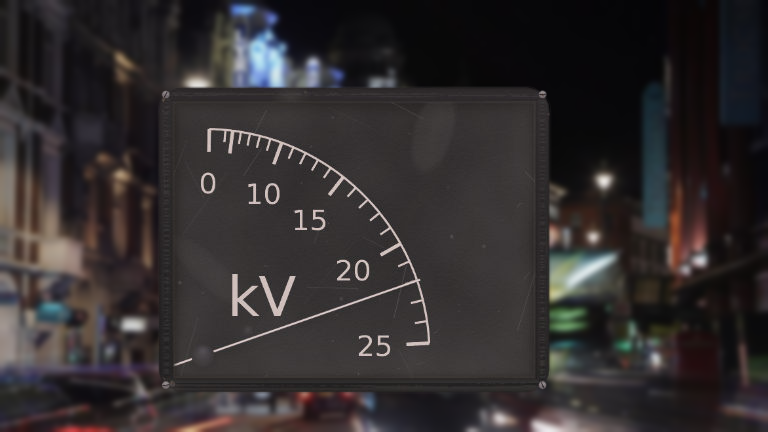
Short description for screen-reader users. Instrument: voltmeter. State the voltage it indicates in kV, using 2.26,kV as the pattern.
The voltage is 22,kV
